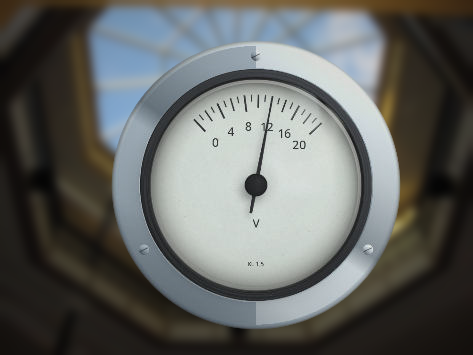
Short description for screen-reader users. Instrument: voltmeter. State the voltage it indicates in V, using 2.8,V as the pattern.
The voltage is 12,V
